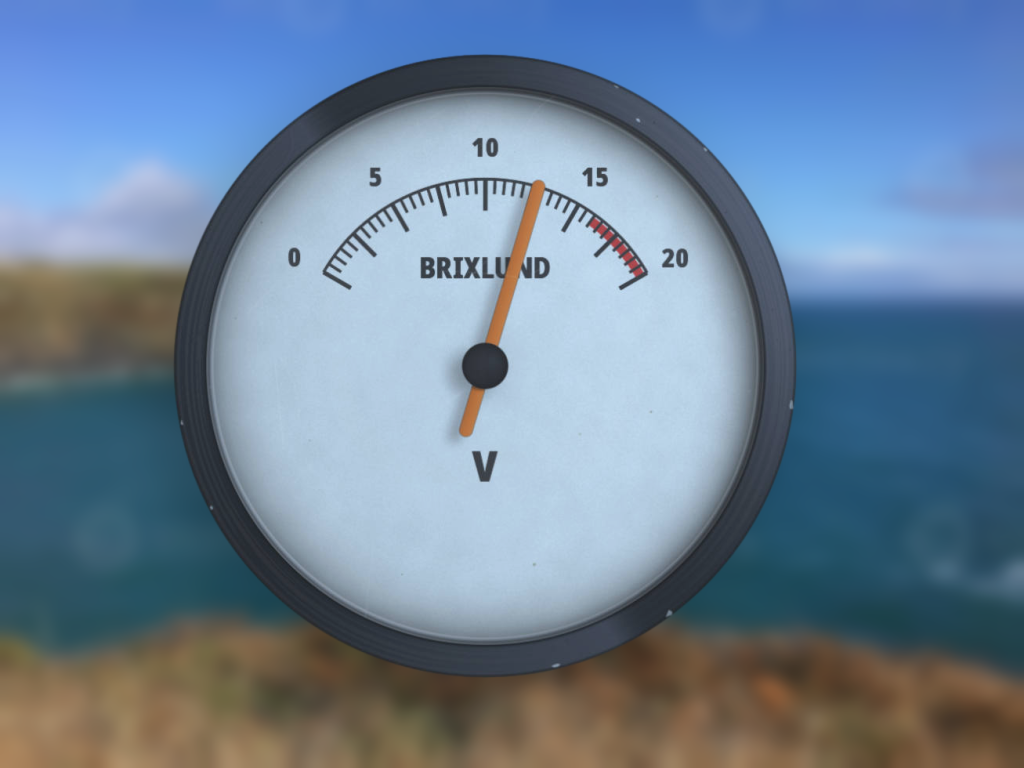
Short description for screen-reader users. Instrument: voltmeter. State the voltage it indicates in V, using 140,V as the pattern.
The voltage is 12.75,V
